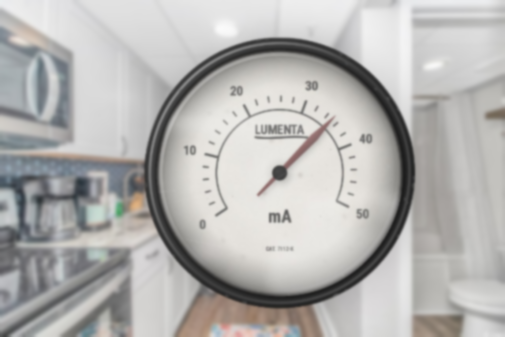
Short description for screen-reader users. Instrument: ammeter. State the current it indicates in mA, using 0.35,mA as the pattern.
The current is 35,mA
